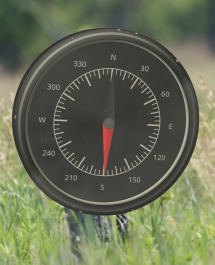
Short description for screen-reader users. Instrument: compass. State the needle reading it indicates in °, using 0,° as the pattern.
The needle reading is 180,°
